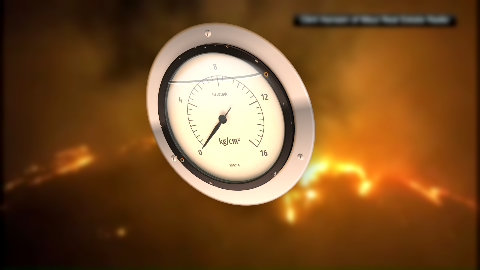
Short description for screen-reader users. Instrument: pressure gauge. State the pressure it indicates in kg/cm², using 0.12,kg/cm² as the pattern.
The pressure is 0,kg/cm²
